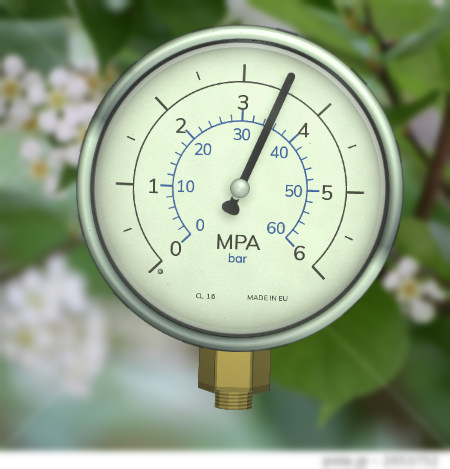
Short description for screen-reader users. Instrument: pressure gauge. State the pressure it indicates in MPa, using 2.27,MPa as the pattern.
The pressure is 3.5,MPa
